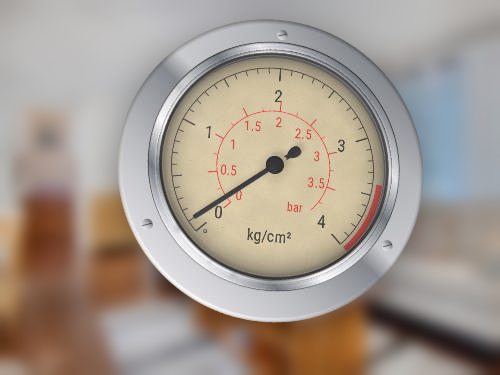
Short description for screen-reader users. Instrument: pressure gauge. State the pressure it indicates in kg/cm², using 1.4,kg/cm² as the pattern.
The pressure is 0.1,kg/cm²
